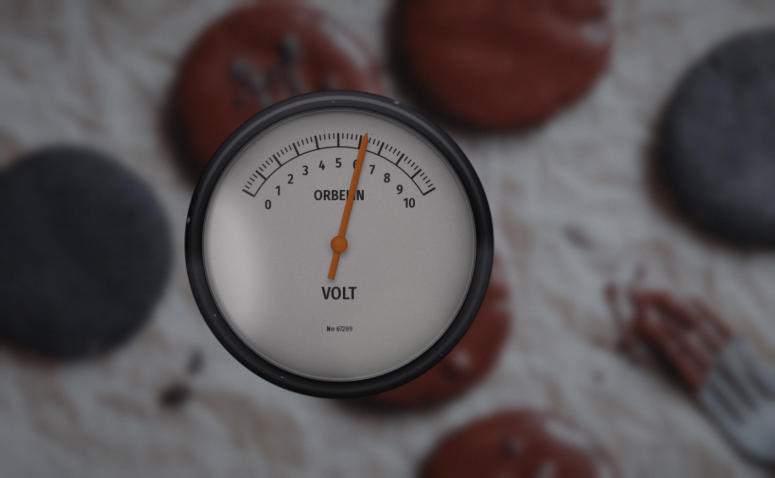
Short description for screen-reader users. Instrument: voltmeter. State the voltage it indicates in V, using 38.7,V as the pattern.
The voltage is 6.2,V
